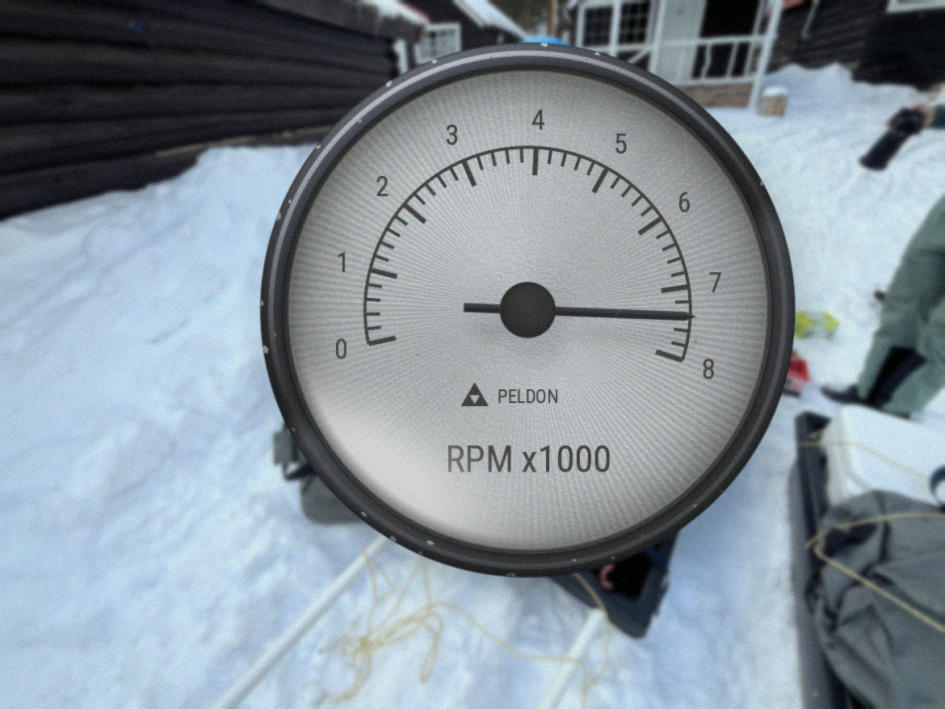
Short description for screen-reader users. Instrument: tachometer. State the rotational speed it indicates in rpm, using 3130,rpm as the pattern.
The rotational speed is 7400,rpm
